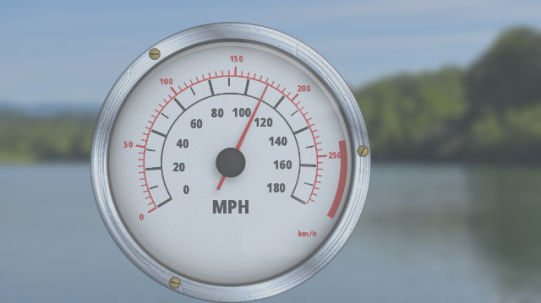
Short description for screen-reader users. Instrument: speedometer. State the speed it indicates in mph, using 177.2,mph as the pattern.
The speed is 110,mph
